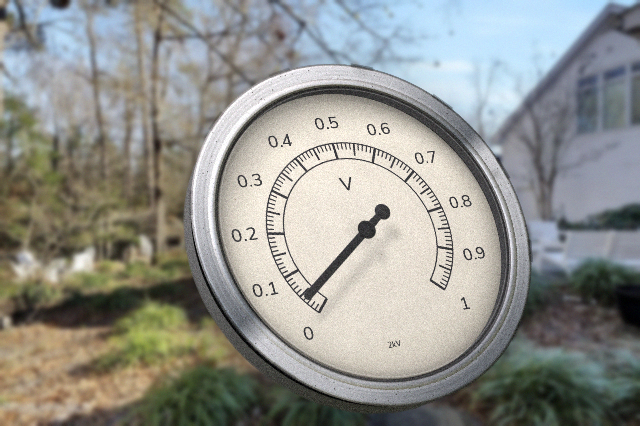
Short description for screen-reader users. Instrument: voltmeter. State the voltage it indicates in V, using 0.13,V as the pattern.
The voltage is 0.04,V
